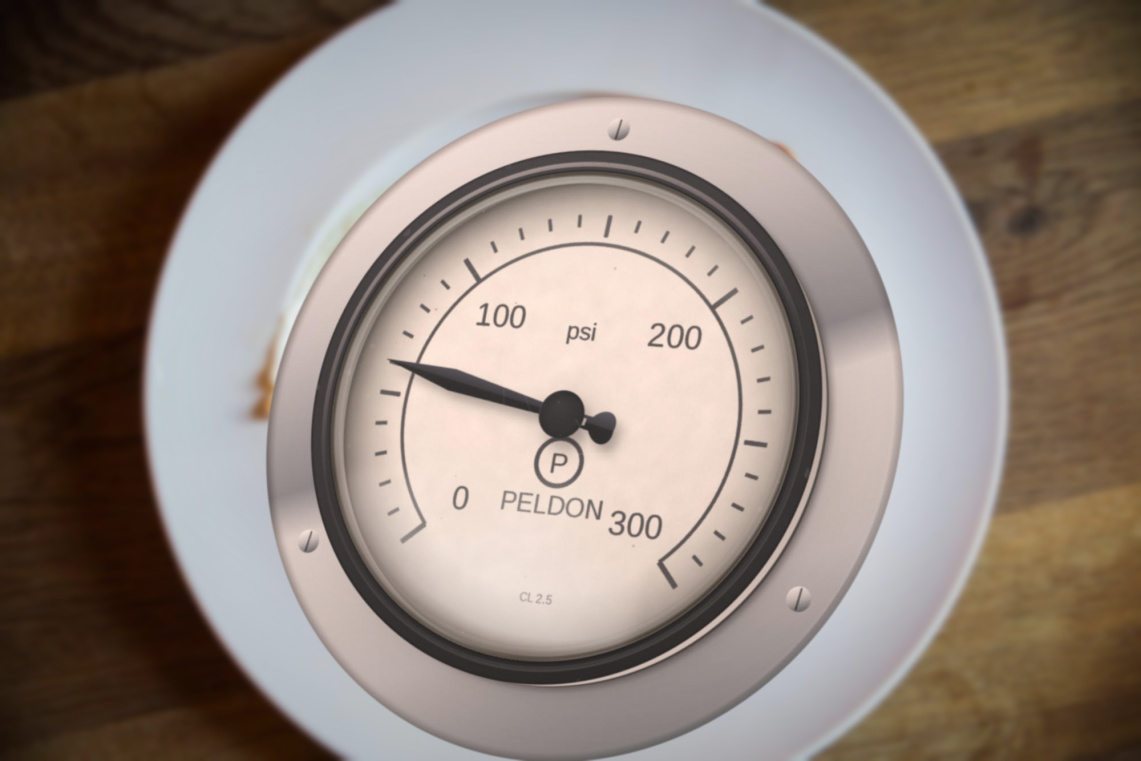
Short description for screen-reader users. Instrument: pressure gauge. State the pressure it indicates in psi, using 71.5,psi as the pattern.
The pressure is 60,psi
